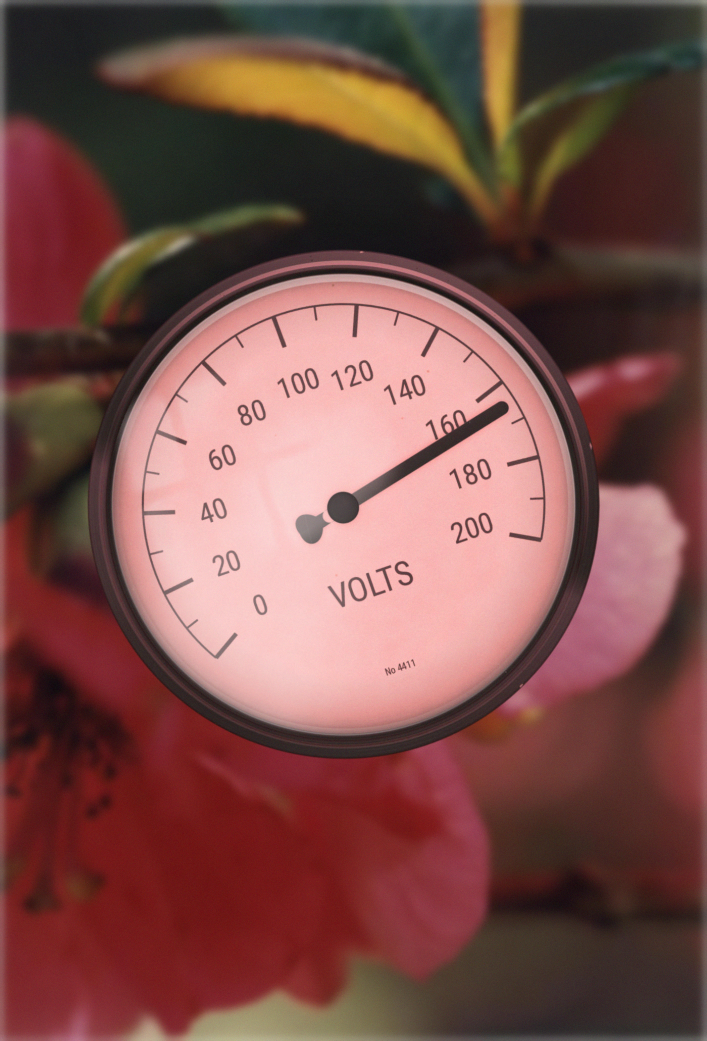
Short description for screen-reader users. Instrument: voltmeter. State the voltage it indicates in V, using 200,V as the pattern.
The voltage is 165,V
